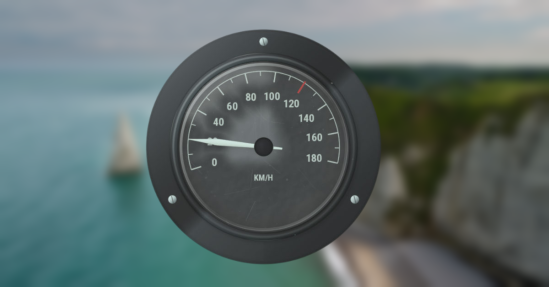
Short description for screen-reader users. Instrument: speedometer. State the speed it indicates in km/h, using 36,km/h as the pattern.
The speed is 20,km/h
